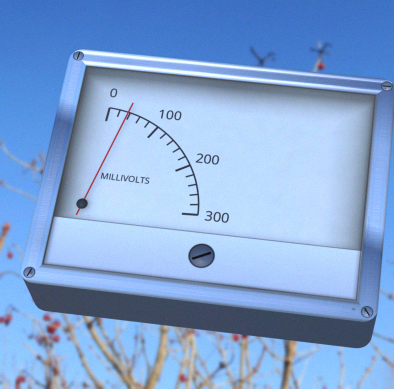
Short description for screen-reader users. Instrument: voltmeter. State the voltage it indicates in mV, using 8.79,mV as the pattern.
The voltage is 40,mV
